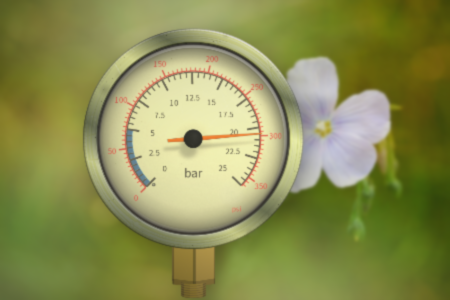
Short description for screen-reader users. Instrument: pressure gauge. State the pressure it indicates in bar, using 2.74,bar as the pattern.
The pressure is 20.5,bar
